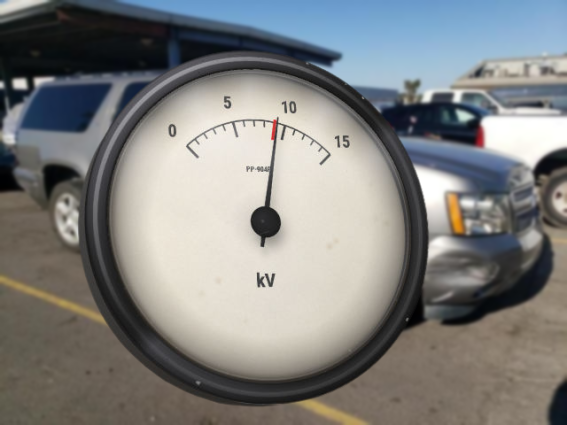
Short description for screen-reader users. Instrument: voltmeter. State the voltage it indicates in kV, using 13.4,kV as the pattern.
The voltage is 9,kV
